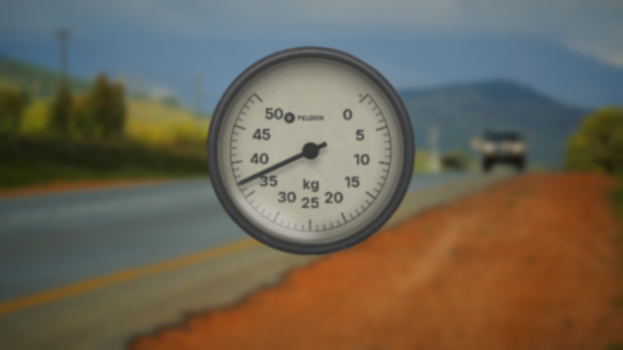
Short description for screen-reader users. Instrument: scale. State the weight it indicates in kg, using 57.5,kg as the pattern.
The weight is 37,kg
